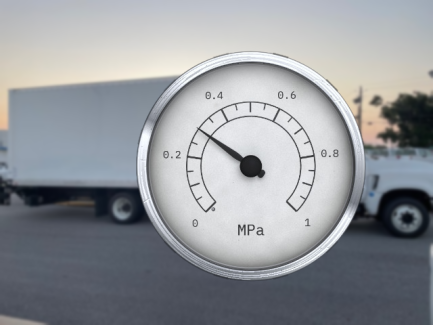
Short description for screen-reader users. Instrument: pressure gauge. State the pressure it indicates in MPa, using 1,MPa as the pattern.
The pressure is 0.3,MPa
